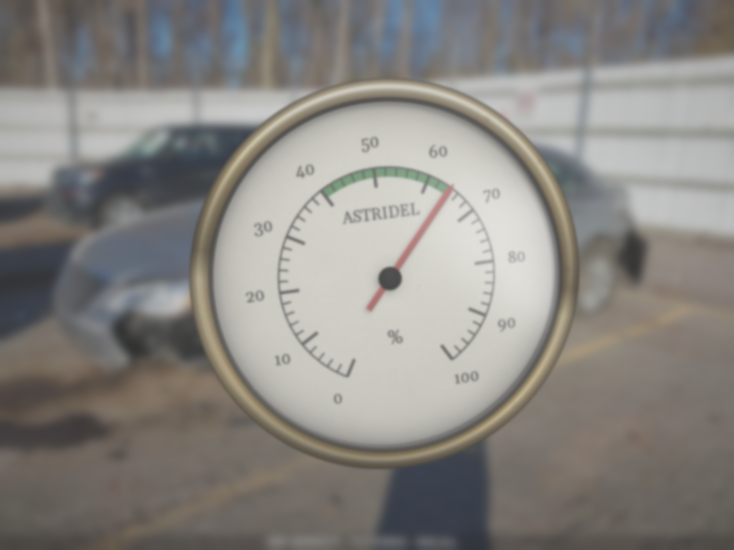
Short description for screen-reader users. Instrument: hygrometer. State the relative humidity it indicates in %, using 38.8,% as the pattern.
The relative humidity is 64,%
